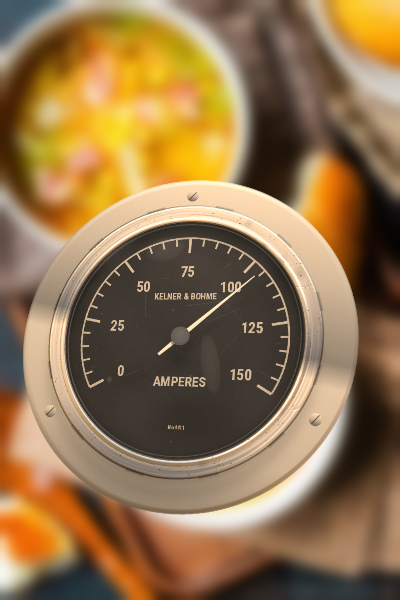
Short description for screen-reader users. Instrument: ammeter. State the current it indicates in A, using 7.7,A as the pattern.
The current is 105,A
